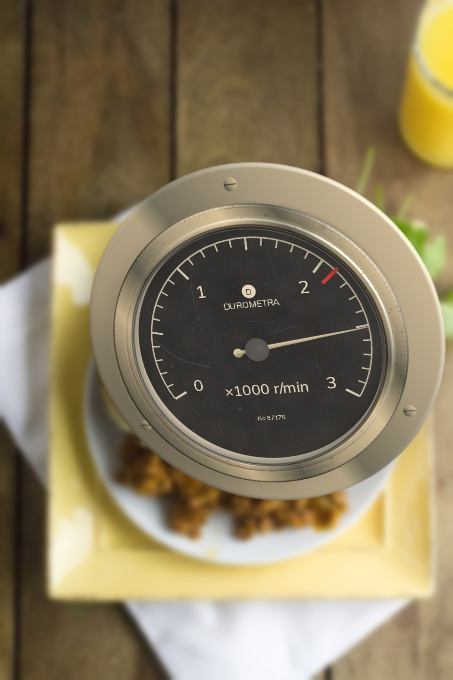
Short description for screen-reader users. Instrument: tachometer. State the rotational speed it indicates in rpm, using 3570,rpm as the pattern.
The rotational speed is 2500,rpm
